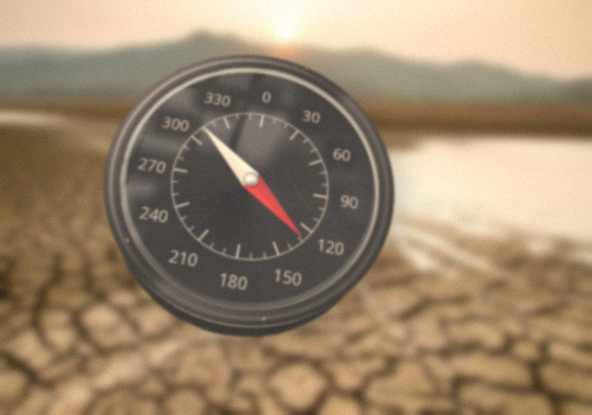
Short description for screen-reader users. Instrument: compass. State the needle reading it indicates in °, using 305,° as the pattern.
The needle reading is 130,°
